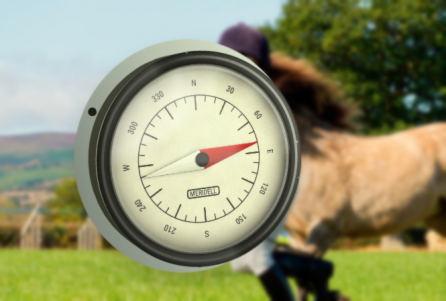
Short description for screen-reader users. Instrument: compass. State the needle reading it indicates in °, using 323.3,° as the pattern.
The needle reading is 80,°
